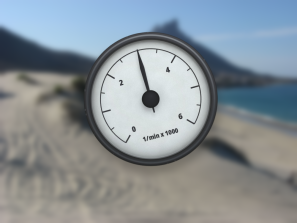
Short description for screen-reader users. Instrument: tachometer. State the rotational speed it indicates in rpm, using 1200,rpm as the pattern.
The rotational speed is 3000,rpm
